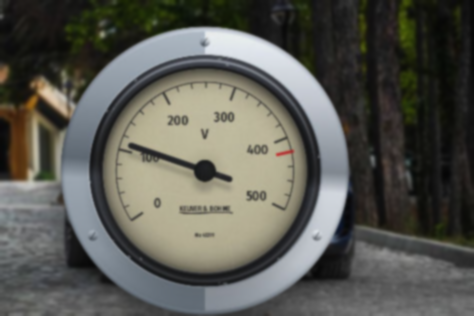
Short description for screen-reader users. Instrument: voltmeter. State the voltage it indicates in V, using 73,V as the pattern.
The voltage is 110,V
